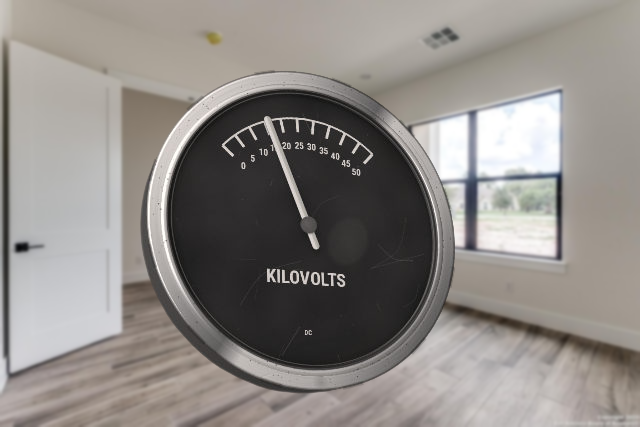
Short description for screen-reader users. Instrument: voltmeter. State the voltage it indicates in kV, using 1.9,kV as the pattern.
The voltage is 15,kV
